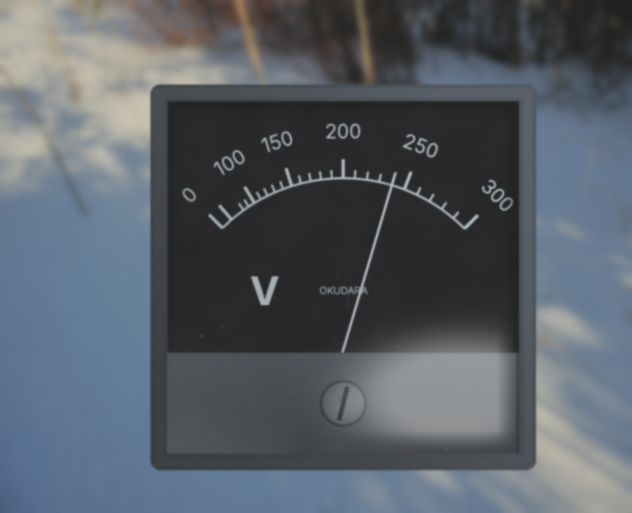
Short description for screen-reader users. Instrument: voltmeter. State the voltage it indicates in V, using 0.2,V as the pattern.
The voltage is 240,V
